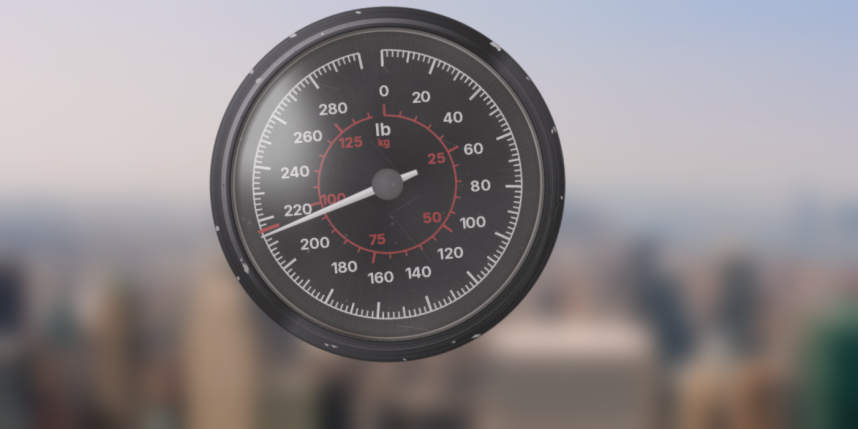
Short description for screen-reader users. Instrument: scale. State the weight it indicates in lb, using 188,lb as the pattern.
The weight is 214,lb
